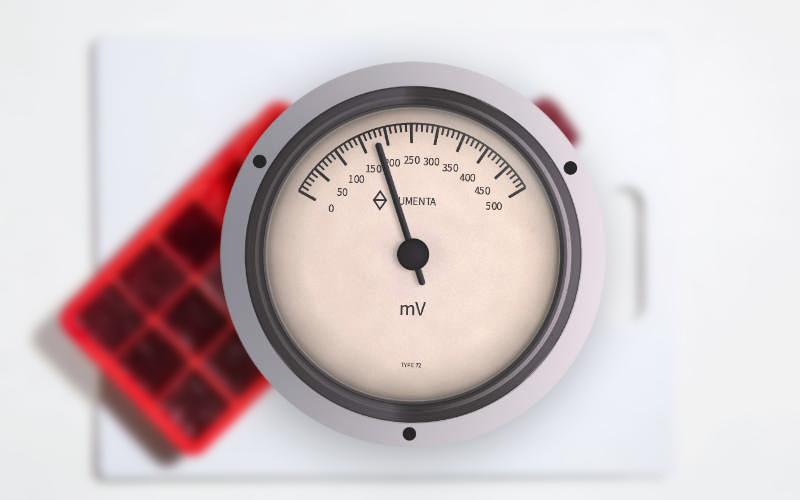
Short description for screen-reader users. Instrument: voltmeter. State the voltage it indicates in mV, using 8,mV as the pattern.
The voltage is 180,mV
